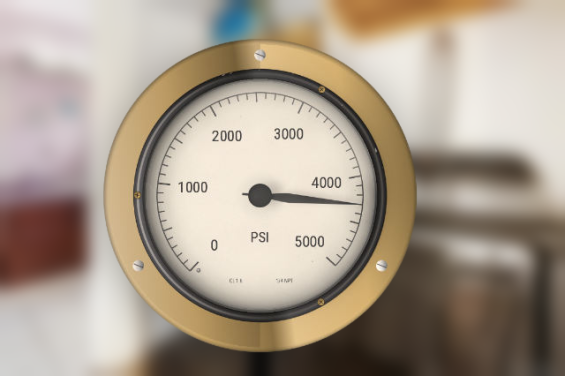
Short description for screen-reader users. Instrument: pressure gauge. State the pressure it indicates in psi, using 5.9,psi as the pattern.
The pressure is 4300,psi
